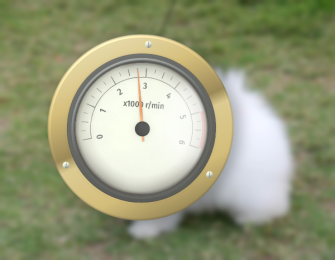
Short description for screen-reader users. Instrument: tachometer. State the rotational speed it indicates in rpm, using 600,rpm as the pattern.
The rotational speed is 2750,rpm
